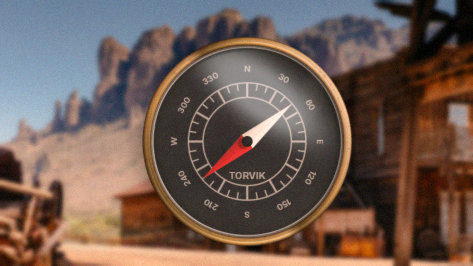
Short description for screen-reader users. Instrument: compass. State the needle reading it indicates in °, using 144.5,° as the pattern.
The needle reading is 230,°
